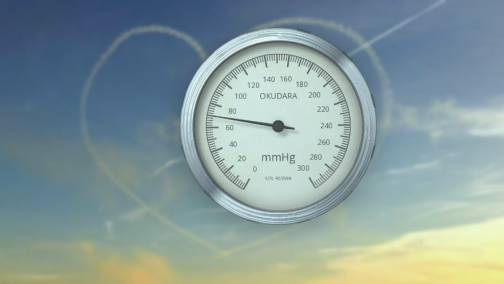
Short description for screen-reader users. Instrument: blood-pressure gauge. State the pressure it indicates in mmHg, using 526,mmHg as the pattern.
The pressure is 70,mmHg
